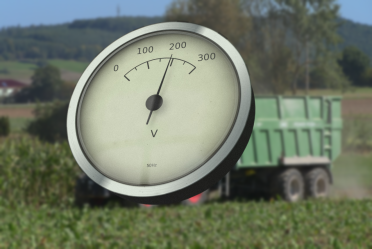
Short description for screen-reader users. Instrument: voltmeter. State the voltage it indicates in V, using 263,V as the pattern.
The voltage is 200,V
